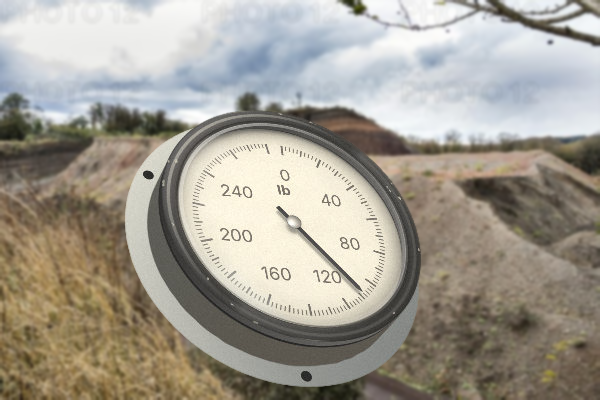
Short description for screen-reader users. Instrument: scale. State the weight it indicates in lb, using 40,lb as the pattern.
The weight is 110,lb
